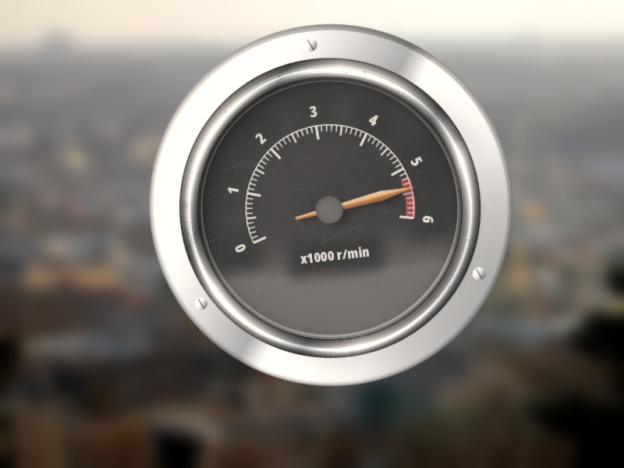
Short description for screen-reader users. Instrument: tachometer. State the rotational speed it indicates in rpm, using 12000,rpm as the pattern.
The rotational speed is 5400,rpm
